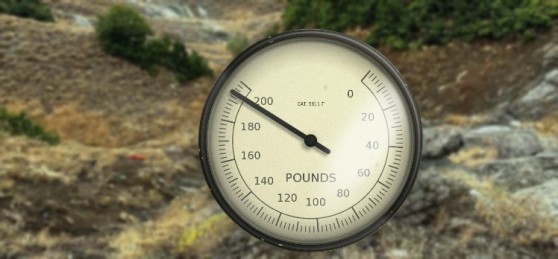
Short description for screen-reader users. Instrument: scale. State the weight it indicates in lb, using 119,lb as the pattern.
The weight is 194,lb
